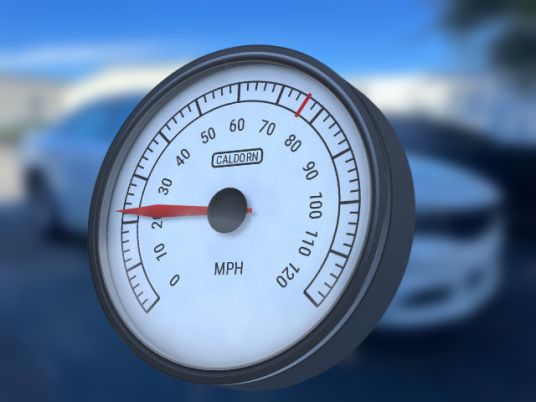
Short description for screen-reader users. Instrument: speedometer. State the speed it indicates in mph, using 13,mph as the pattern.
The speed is 22,mph
